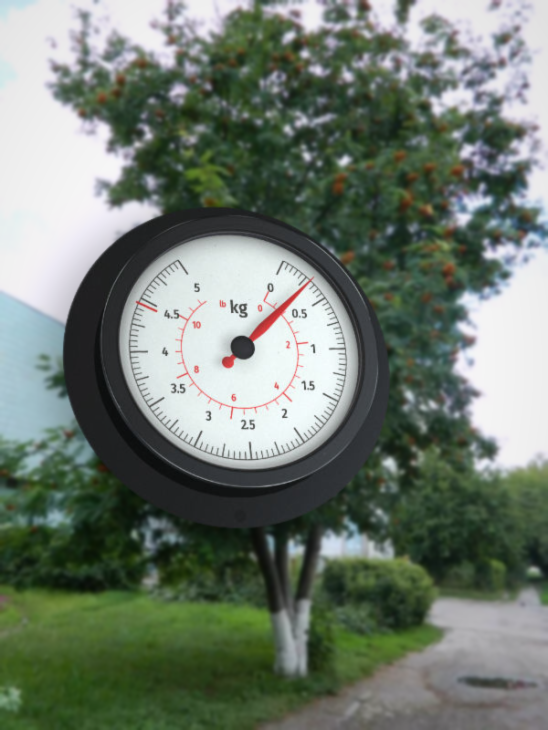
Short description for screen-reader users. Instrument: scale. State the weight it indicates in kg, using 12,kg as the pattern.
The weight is 0.3,kg
